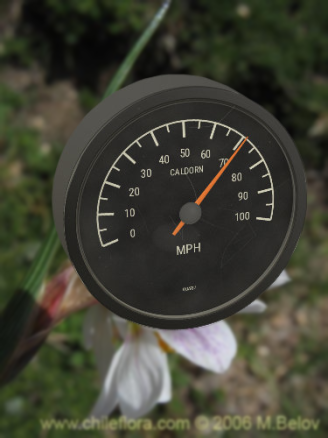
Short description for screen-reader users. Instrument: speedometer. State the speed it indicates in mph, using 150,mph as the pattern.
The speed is 70,mph
